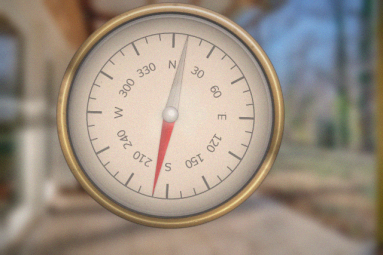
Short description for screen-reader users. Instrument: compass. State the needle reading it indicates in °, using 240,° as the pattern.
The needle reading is 190,°
